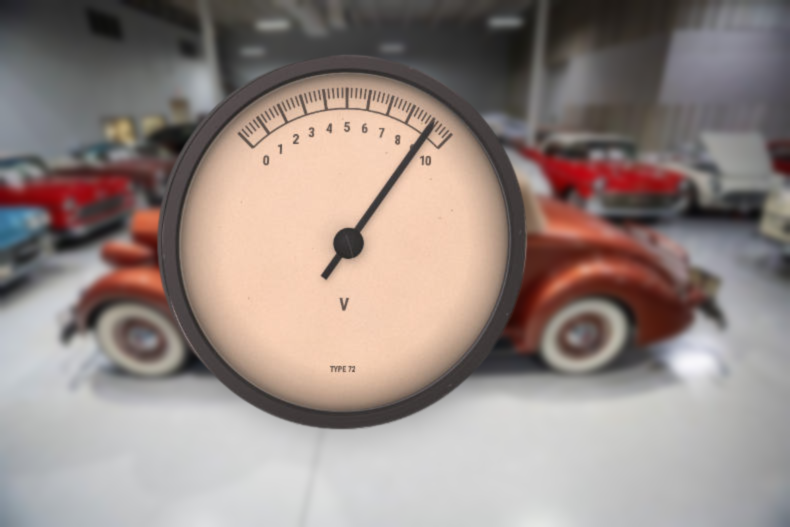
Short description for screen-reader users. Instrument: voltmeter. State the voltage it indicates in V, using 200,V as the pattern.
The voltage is 9,V
